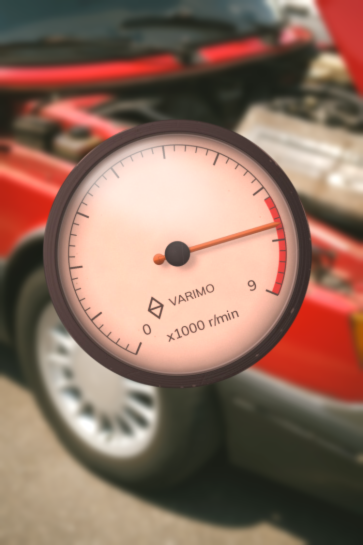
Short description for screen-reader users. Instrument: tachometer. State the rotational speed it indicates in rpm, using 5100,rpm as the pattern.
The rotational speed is 7700,rpm
